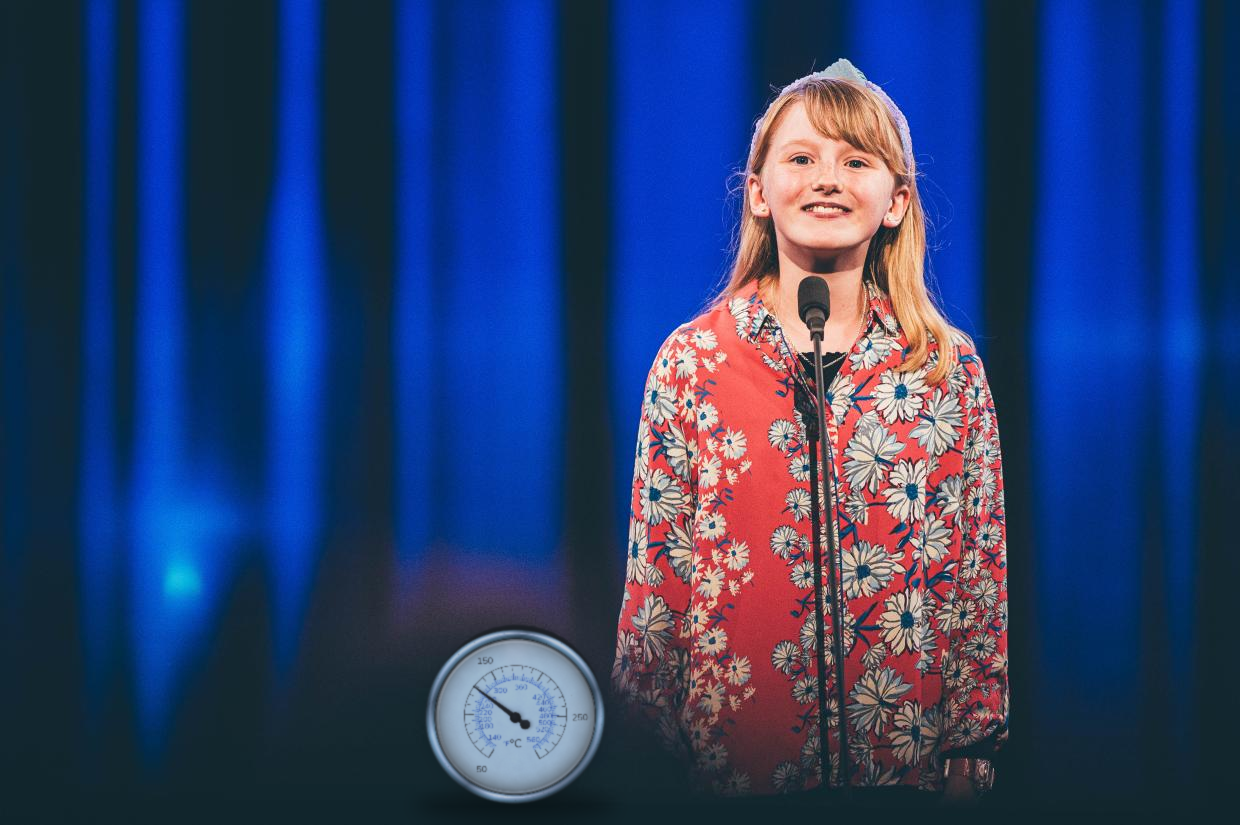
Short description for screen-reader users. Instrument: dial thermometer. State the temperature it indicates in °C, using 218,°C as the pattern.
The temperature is 130,°C
